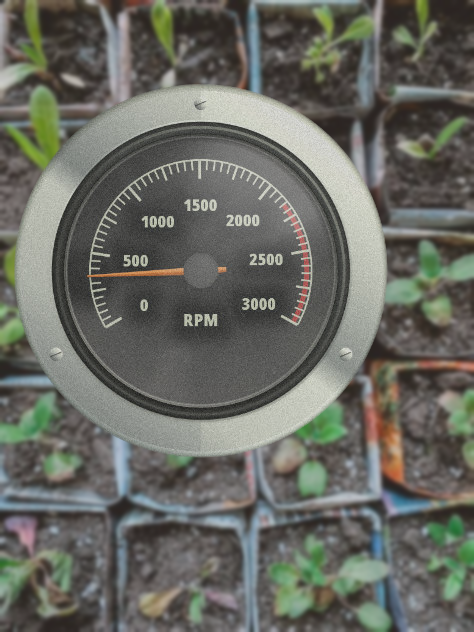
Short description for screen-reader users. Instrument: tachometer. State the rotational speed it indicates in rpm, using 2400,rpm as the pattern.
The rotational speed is 350,rpm
